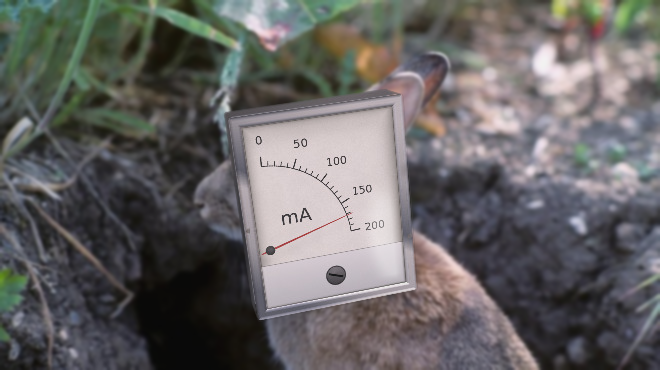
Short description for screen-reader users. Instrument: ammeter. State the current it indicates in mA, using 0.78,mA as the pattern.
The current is 170,mA
